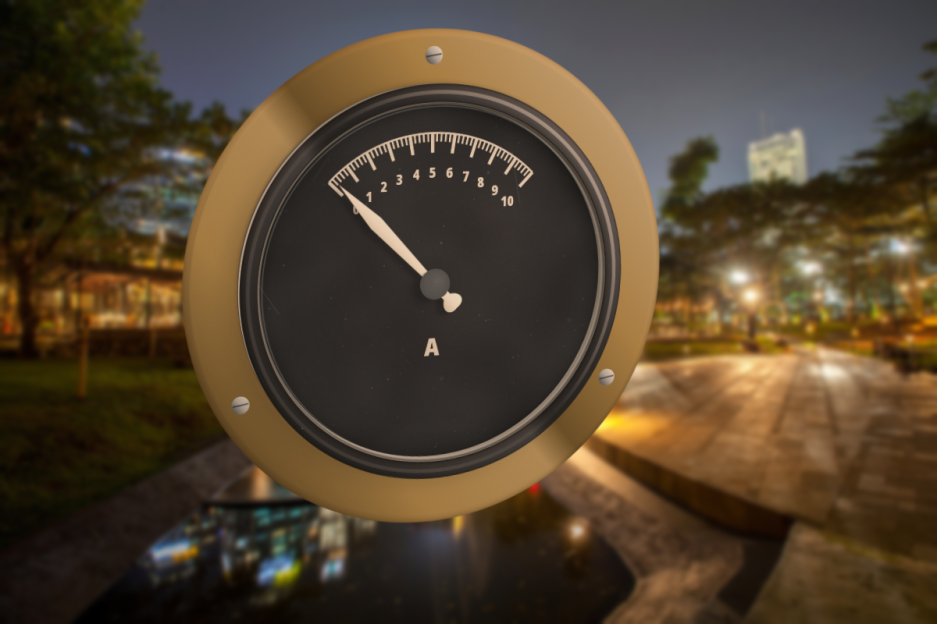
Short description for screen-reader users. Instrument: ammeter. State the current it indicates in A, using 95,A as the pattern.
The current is 0.2,A
